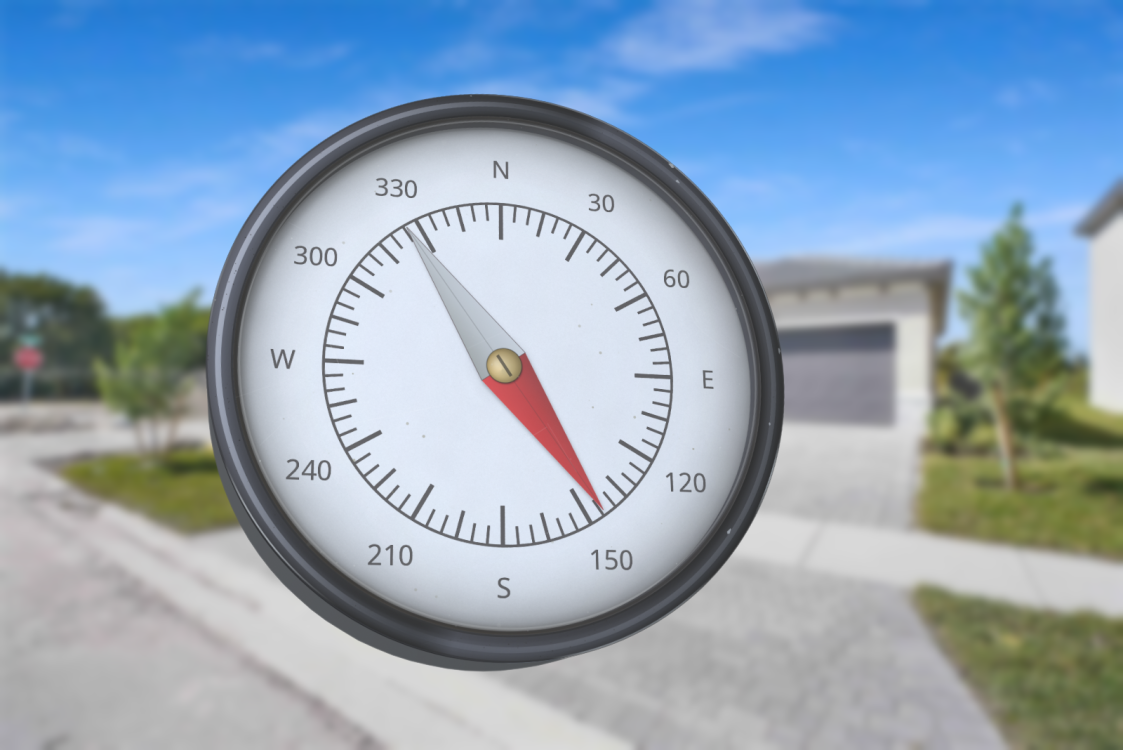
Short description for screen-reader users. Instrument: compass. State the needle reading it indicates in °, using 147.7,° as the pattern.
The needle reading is 145,°
